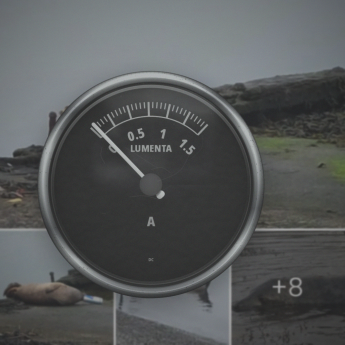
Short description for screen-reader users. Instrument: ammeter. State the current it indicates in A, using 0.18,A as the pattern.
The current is 0.05,A
